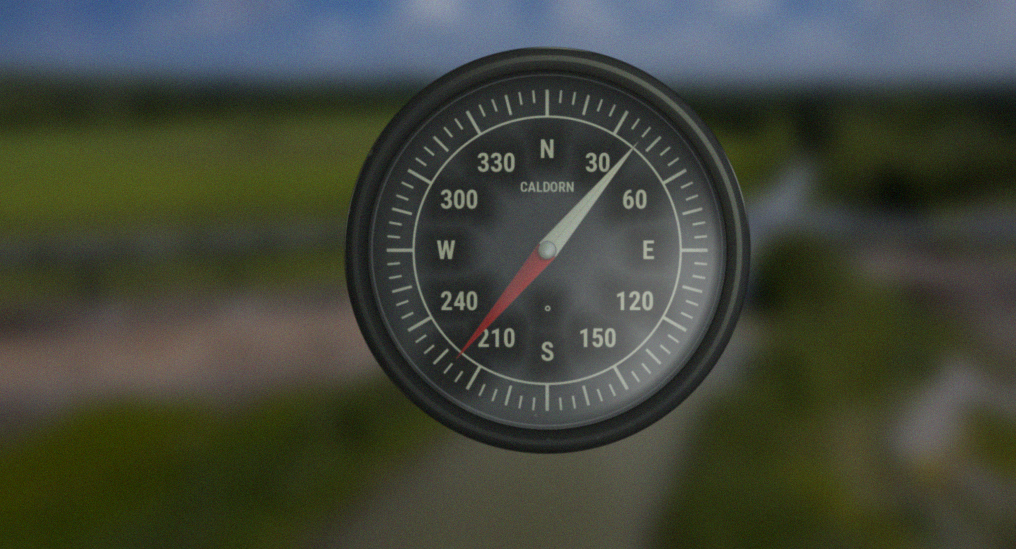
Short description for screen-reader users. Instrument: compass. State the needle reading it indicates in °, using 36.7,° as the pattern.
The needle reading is 220,°
